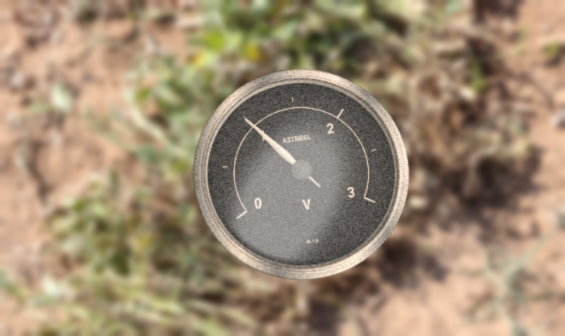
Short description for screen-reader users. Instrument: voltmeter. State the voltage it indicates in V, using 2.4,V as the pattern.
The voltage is 1,V
